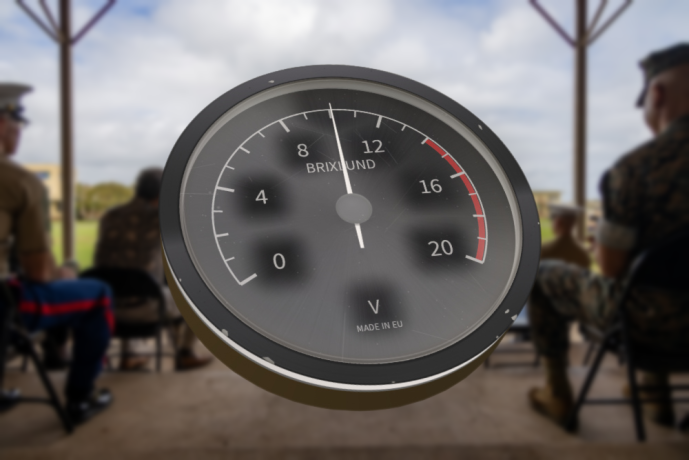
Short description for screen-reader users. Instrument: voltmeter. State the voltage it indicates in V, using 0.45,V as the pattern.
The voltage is 10,V
